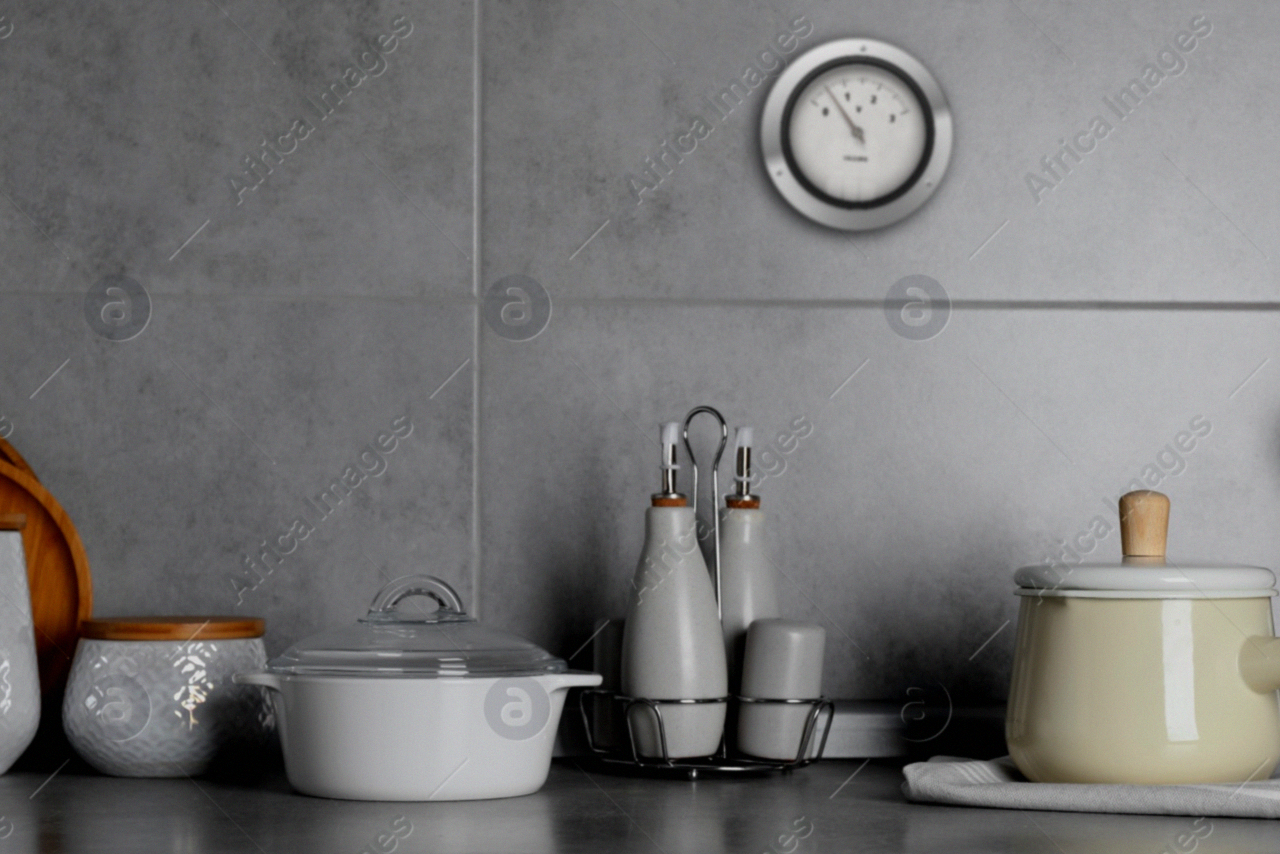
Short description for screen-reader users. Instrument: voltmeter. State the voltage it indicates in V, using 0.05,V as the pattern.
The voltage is 0.5,V
